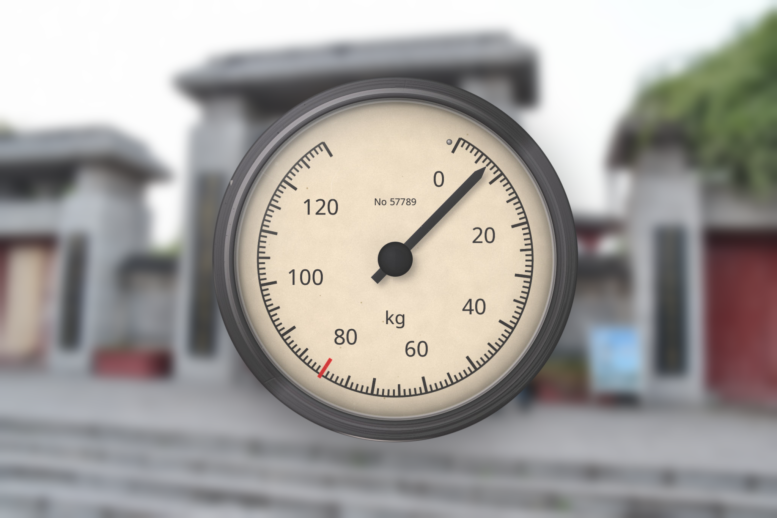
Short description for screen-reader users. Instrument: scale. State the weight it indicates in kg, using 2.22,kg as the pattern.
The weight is 7,kg
